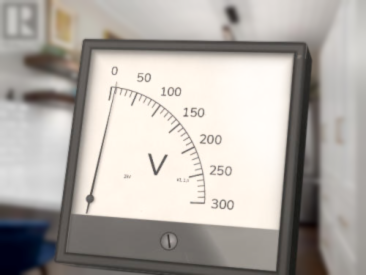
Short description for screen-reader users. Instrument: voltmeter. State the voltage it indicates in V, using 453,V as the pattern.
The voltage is 10,V
